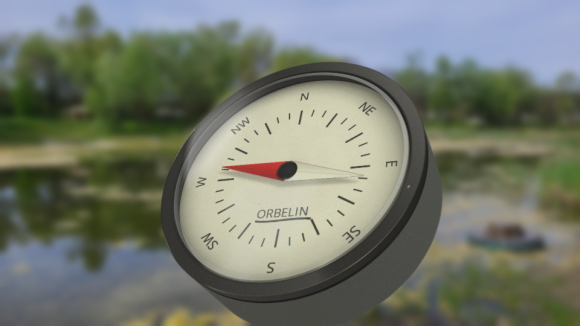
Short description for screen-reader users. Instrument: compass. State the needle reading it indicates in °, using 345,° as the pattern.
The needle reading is 280,°
